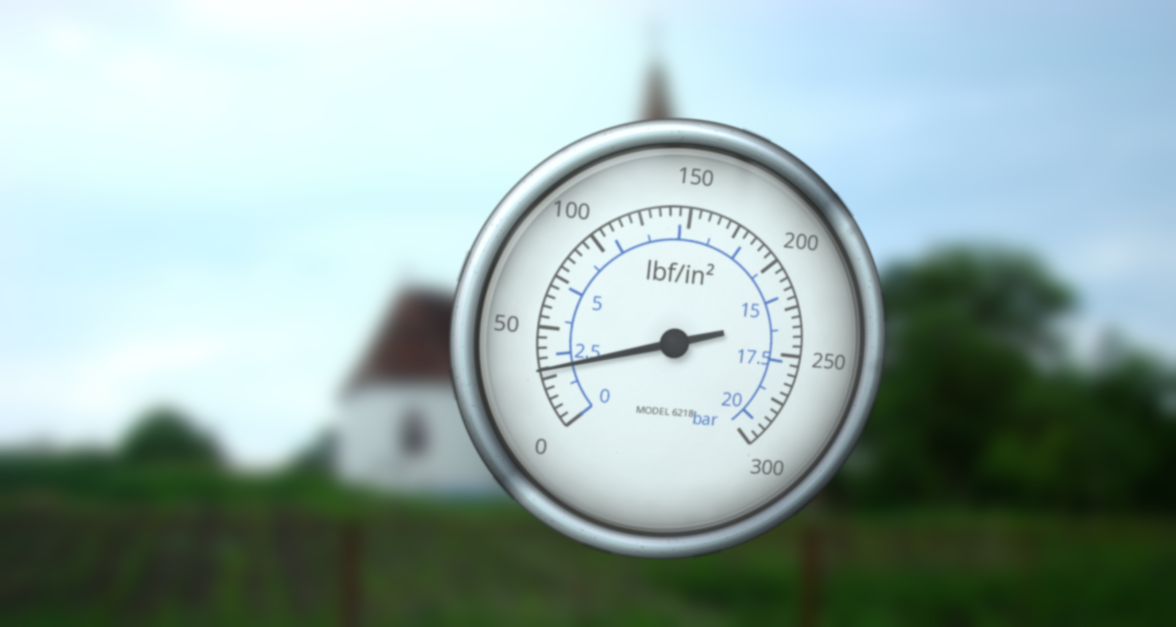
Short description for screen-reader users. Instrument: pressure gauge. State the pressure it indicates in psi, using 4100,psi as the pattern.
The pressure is 30,psi
